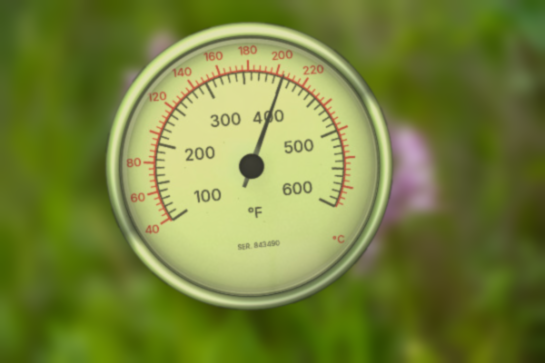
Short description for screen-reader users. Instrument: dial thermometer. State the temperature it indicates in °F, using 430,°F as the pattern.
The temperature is 400,°F
